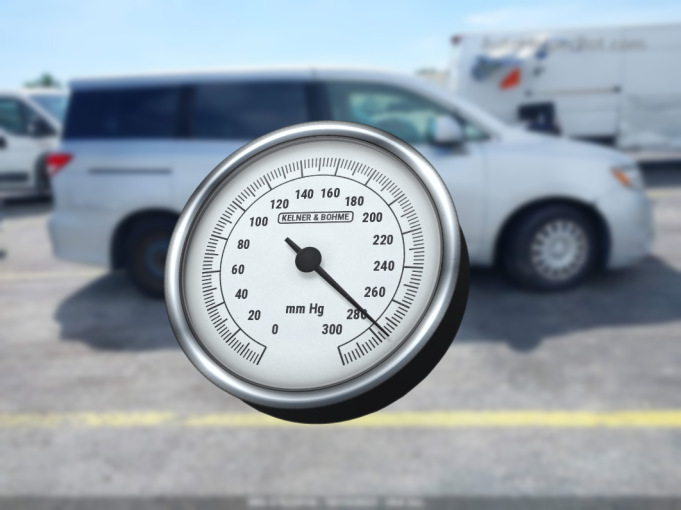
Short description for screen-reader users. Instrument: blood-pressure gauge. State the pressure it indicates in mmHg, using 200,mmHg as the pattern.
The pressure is 276,mmHg
